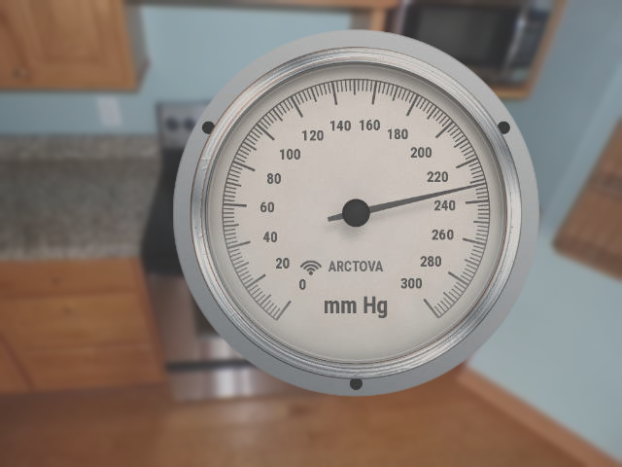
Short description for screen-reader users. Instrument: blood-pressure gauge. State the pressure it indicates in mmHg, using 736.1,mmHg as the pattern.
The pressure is 232,mmHg
